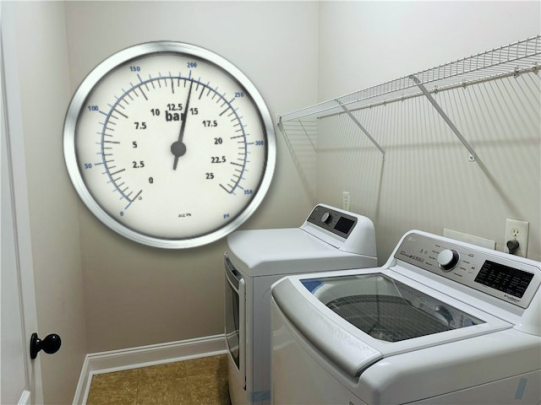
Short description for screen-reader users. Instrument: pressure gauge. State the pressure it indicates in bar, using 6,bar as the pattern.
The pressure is 14,bar
